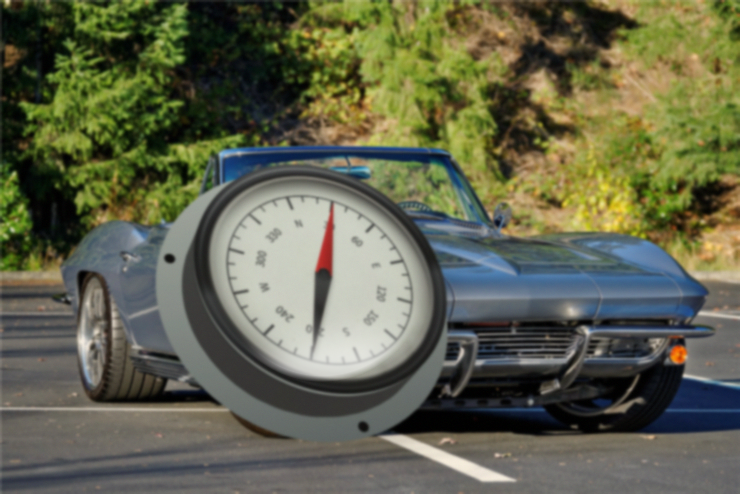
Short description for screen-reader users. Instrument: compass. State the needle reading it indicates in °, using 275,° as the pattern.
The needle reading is 30,°
